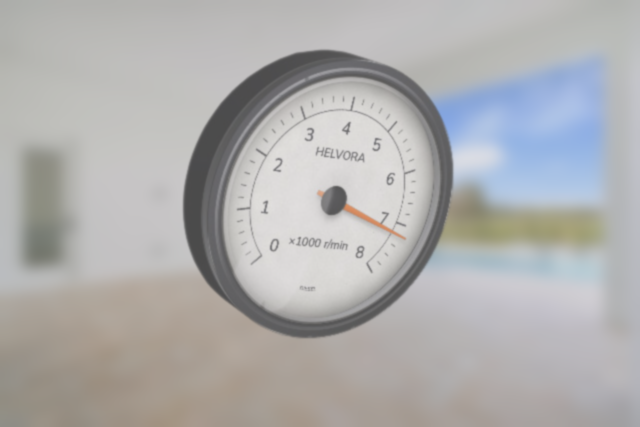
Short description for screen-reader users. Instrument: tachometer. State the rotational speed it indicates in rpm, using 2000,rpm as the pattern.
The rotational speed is 7200,rpm
